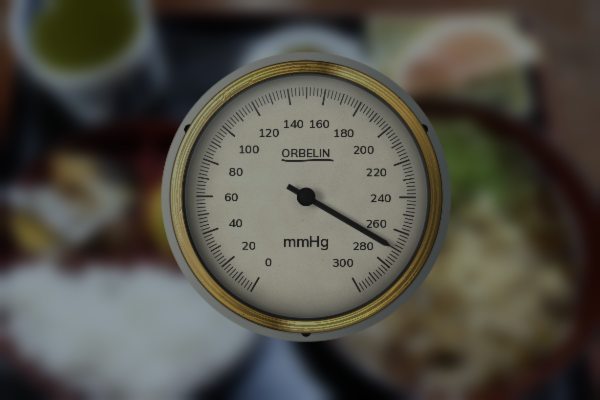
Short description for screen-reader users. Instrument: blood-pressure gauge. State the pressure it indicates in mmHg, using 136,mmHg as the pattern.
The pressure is 270,mmHg
